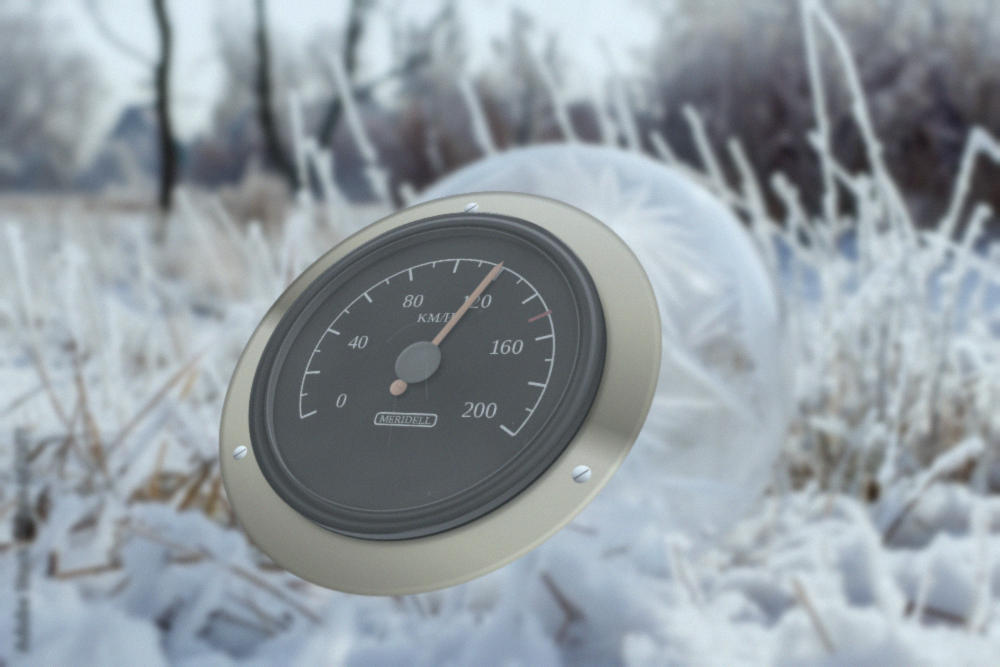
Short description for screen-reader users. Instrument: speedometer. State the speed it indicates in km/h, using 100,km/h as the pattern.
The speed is 120,km/h
